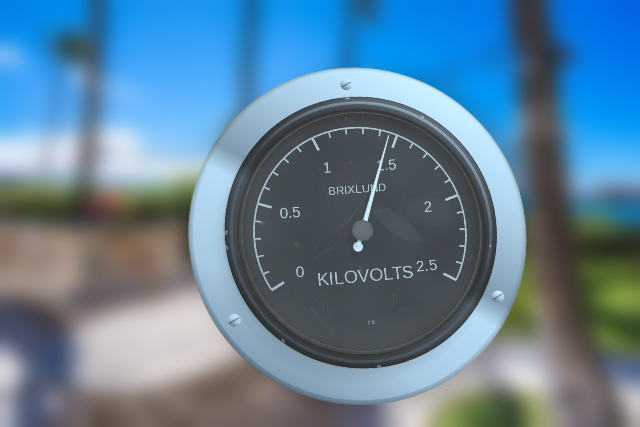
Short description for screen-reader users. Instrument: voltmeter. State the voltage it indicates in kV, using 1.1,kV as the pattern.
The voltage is 1.45,kV
